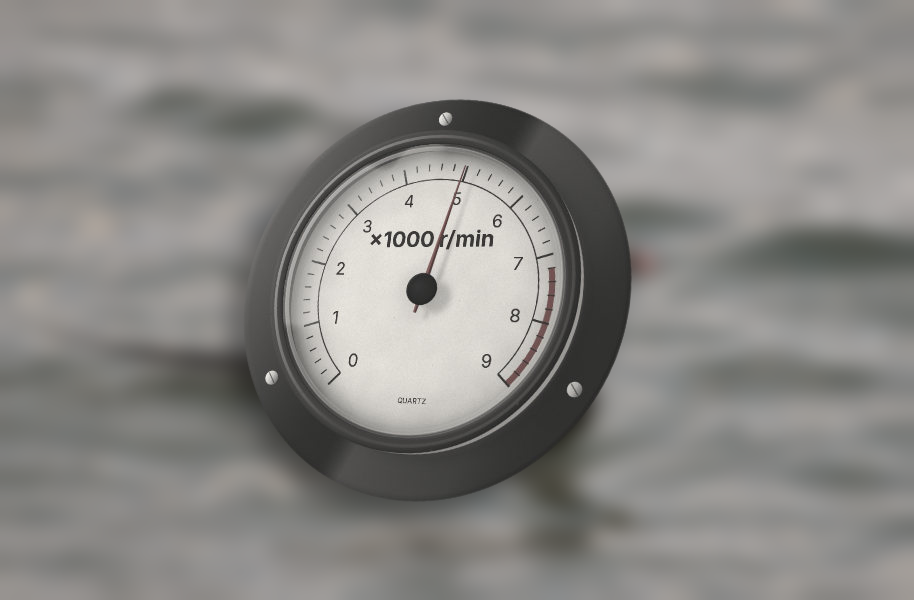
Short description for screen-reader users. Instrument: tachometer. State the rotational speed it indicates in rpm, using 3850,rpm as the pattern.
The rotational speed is 5000,rpm
